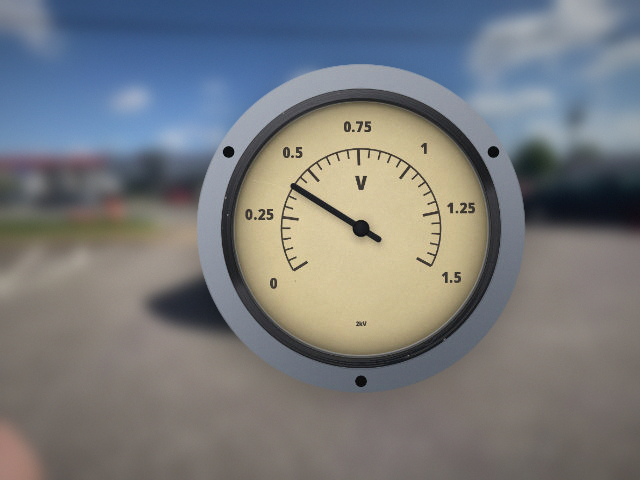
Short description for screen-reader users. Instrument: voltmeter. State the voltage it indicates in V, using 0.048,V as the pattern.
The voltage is 0.4,V
